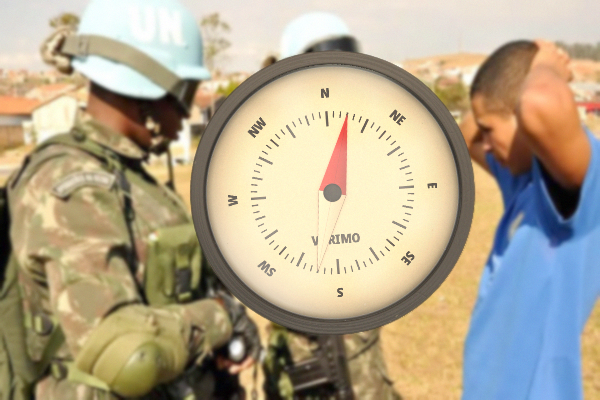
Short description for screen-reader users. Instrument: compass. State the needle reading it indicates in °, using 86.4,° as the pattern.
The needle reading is 15,°
